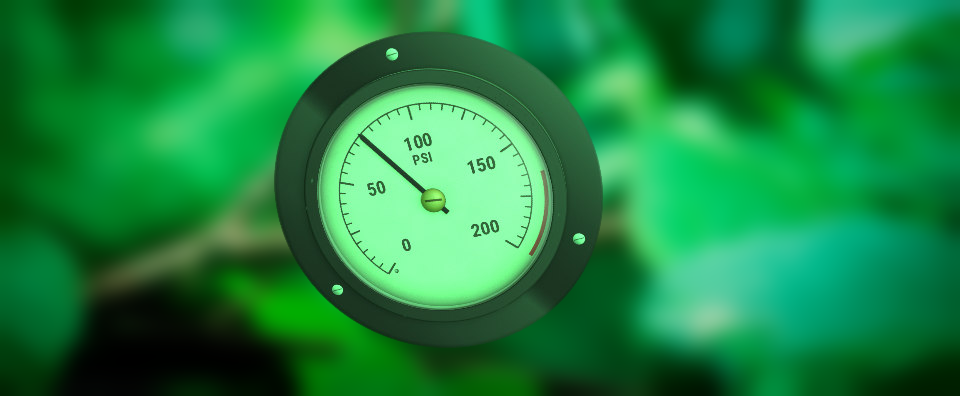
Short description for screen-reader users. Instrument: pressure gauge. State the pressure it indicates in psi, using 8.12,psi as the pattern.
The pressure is 75,psi
